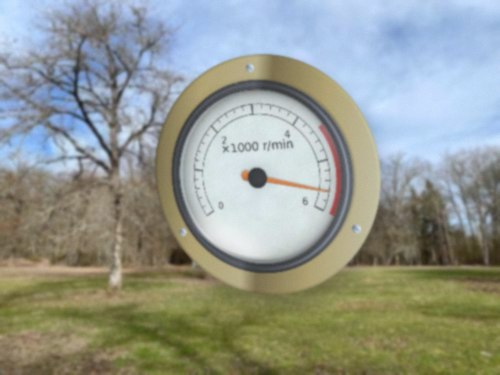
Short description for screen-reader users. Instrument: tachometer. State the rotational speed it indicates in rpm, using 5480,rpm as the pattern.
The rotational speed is 5600,rpm
